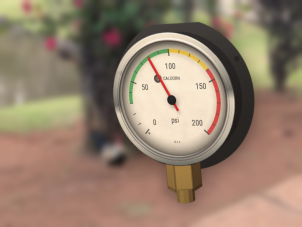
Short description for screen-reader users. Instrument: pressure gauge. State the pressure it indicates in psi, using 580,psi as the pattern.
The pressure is 80,psi
